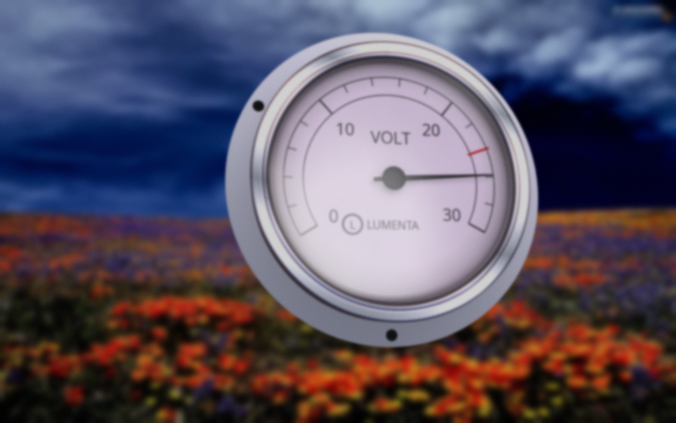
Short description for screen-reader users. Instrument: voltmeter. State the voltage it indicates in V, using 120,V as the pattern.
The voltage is 26,V
